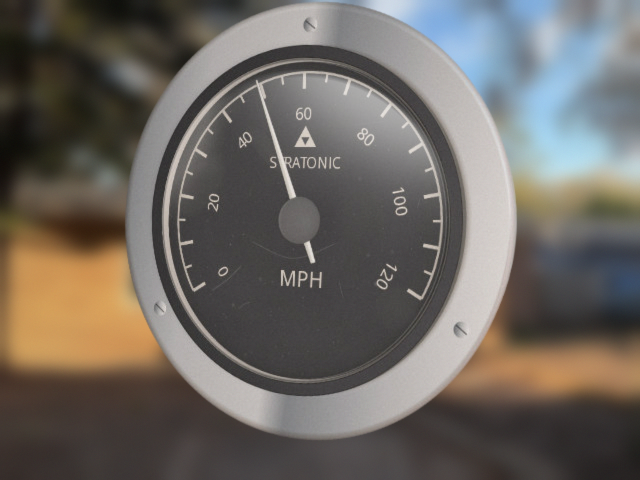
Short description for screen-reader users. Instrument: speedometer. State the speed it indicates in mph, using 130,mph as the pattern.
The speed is 50,mph
